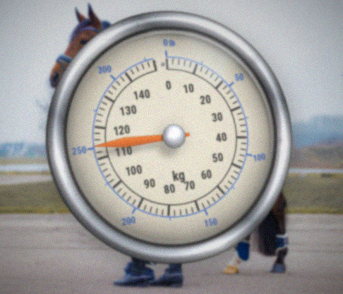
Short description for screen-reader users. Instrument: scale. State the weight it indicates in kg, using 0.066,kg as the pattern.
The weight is 114,kg
